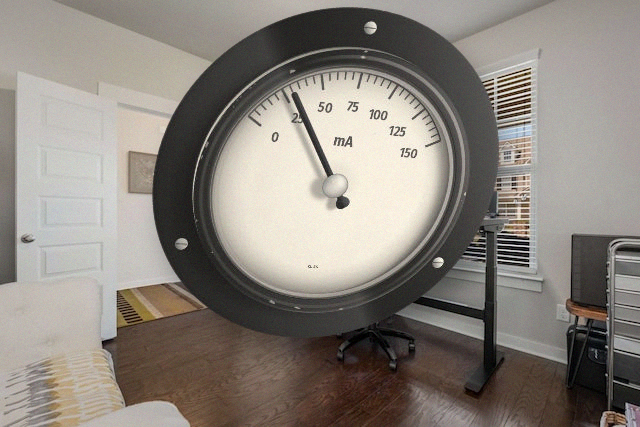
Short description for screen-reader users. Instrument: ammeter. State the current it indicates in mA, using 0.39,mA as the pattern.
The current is 30,mA
